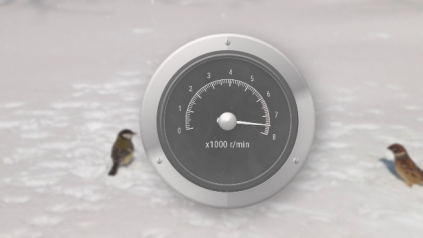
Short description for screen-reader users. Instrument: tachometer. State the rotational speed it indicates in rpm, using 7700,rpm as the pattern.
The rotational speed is 7500,rpm
